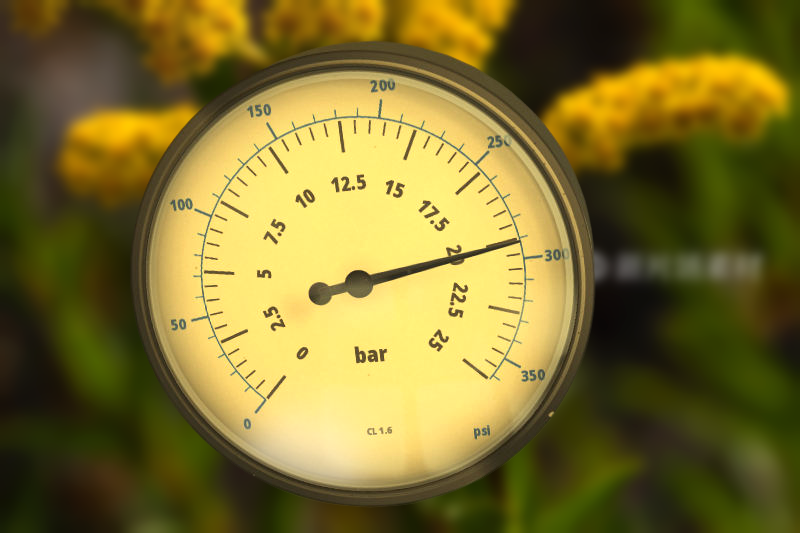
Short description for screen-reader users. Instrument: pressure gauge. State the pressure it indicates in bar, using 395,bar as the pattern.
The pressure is 20,bar
